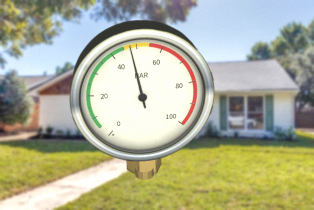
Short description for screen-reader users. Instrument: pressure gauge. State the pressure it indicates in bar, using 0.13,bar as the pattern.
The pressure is 47.5,bar
